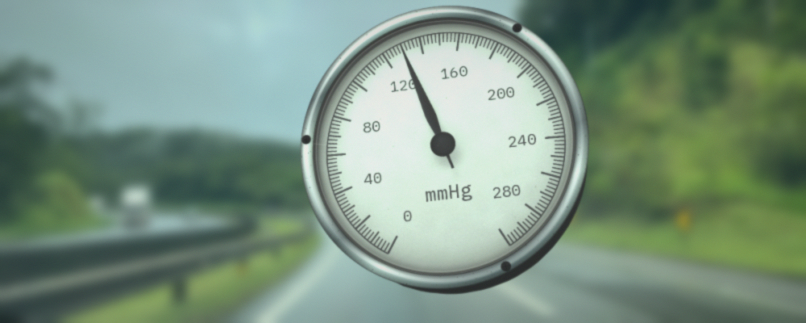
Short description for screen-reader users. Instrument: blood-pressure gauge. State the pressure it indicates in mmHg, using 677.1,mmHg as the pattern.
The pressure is 130,mmHg
